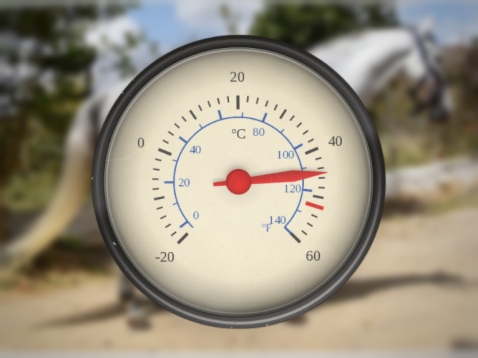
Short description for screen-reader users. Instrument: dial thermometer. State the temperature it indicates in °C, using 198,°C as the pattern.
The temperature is 45,°C
